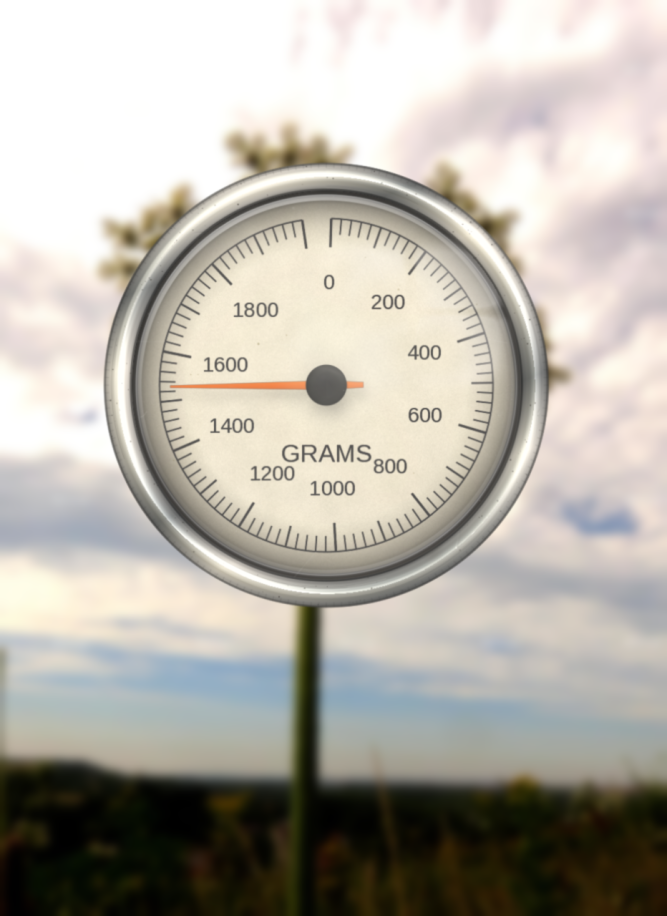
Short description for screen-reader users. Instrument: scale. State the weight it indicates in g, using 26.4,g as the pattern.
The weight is 1530,g
